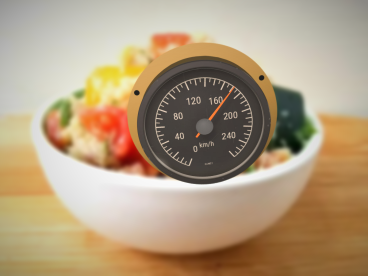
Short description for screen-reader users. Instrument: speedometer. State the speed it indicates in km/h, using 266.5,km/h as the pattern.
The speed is 170,km/h
